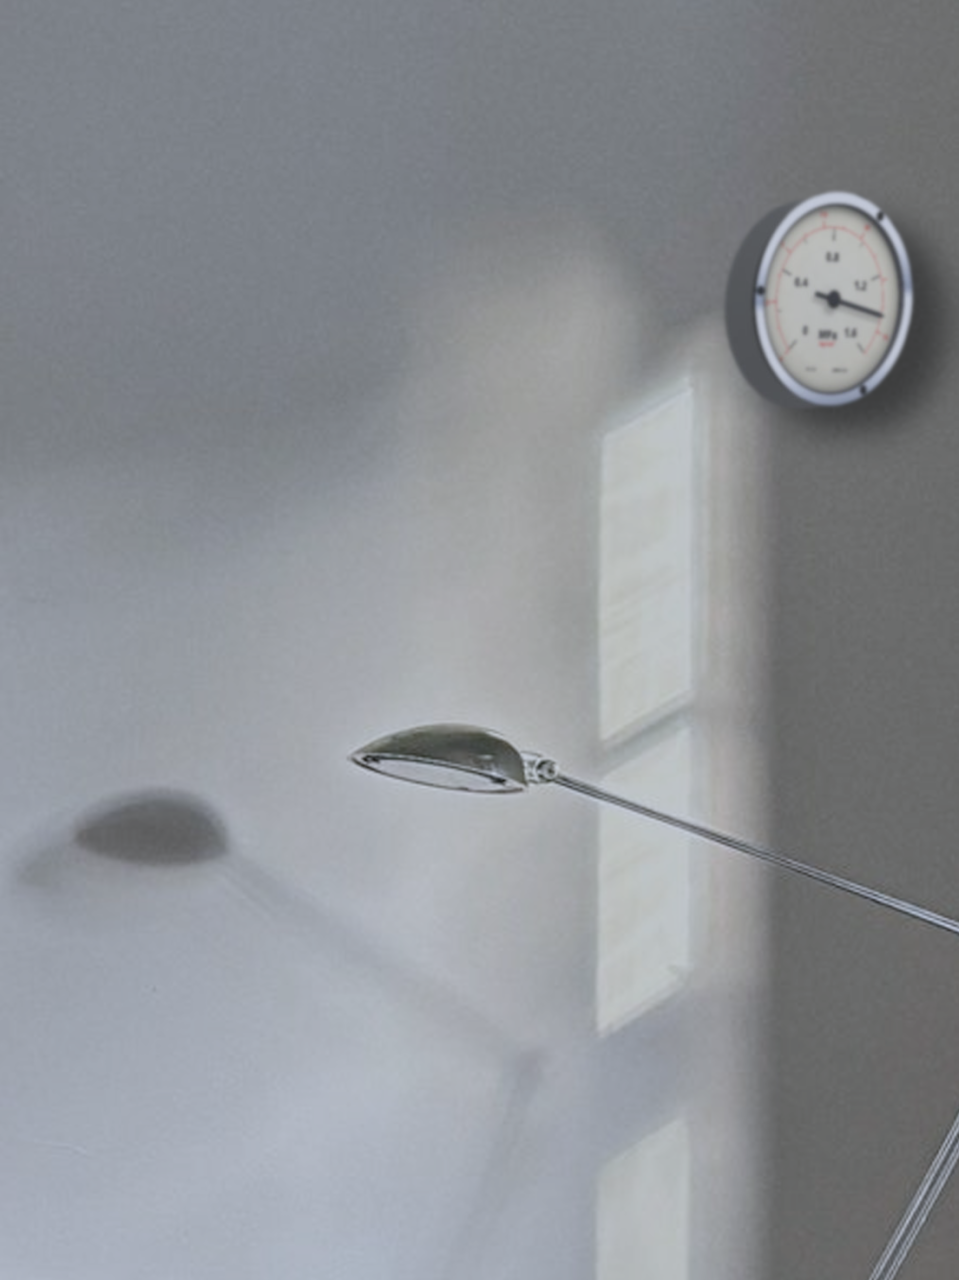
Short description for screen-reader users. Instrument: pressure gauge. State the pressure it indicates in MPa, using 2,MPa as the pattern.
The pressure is 1.4,MPa
